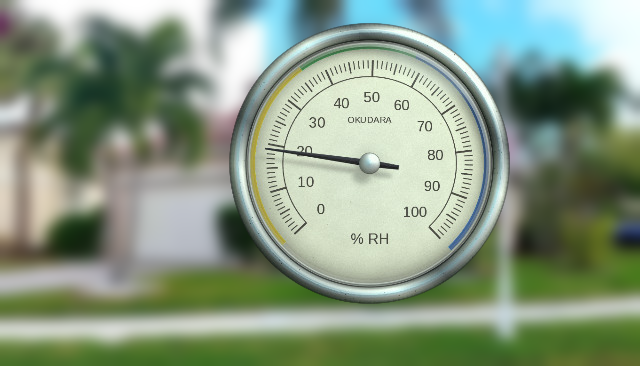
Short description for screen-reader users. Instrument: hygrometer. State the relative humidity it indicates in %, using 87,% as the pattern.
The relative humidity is 19,%
